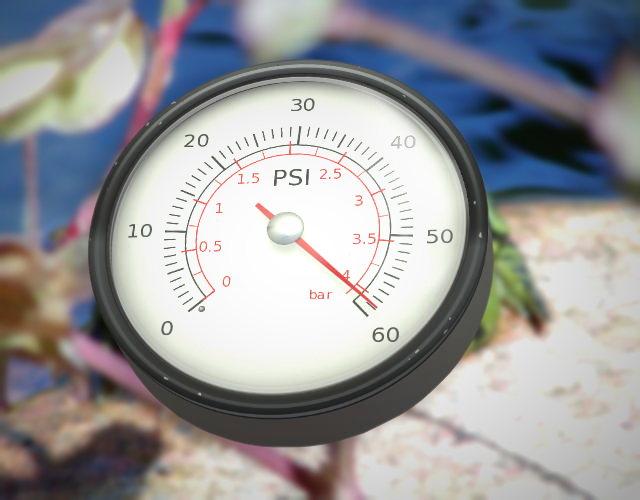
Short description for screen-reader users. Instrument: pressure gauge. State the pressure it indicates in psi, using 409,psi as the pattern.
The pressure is 59,psi
